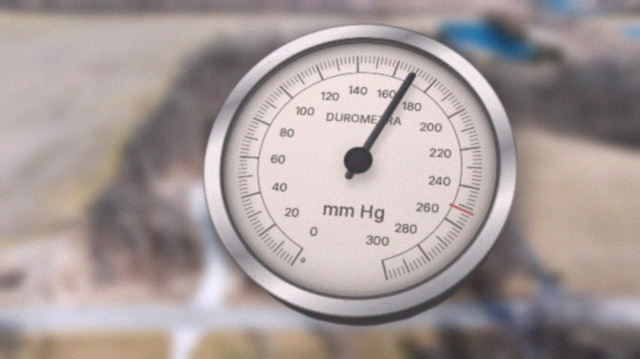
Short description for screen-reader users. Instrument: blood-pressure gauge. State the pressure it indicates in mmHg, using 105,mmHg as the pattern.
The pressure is 170,mmHg
